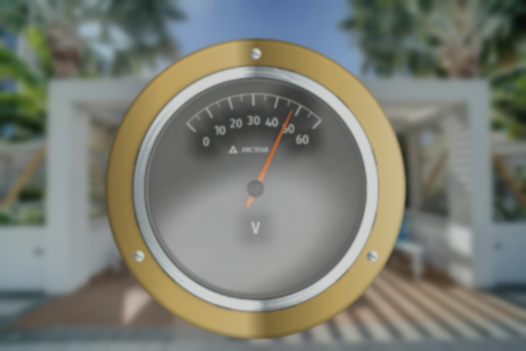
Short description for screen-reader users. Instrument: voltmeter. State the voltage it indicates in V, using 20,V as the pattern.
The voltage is 47.5,V
